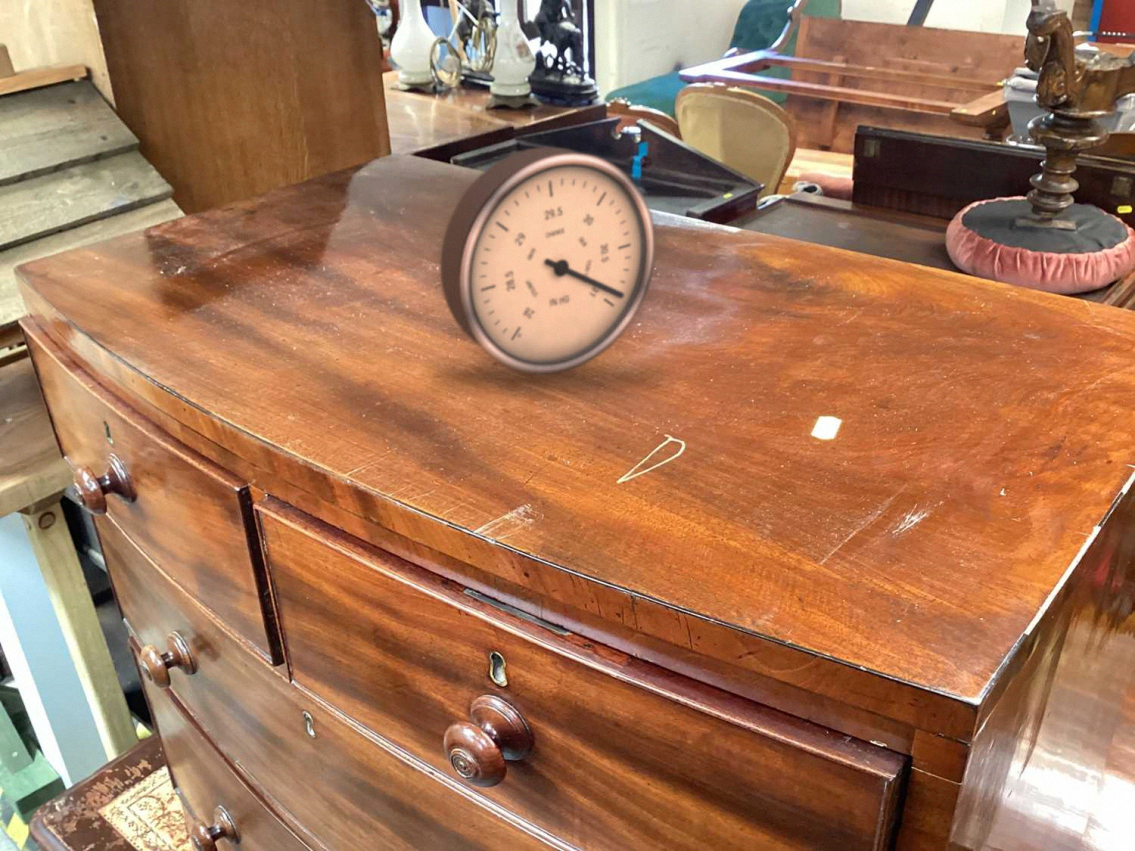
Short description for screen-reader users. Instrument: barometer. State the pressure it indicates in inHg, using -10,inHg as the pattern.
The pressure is 30.9,inHg
